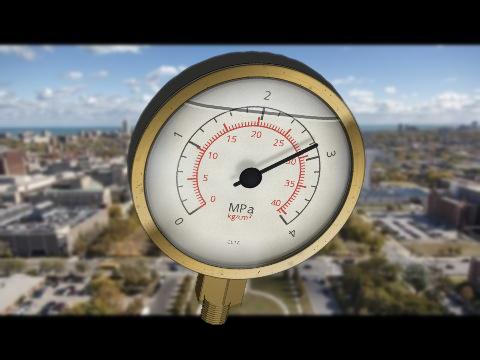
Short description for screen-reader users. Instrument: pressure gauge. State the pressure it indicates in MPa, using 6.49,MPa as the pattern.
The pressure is 2.8,MPa
